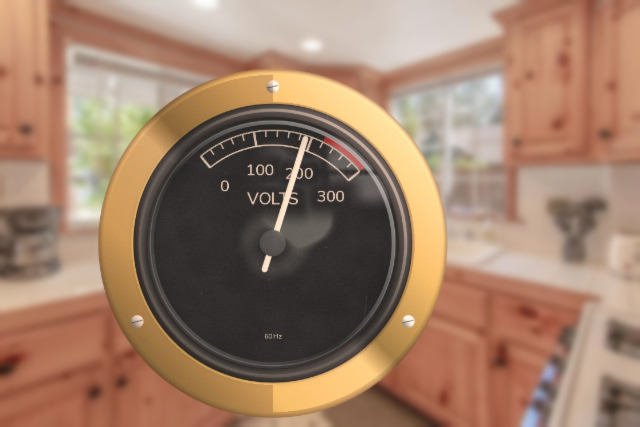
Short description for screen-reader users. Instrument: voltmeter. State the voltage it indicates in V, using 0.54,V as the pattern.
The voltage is 190,V
